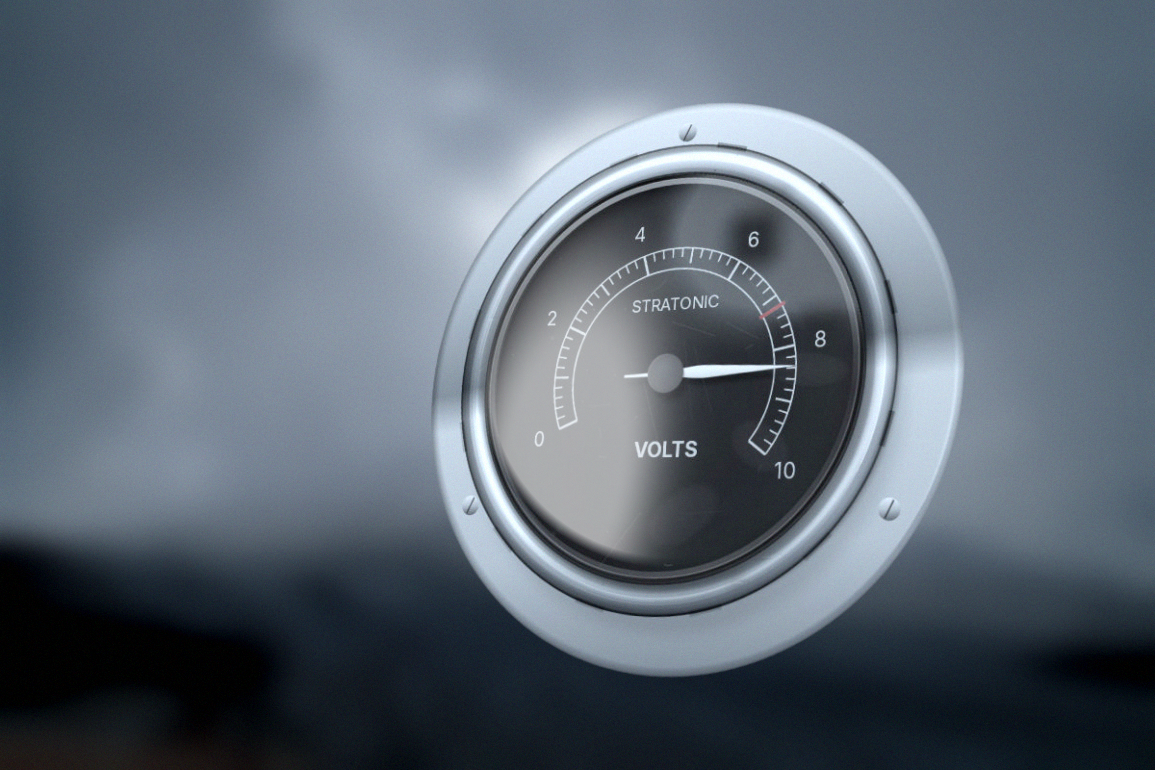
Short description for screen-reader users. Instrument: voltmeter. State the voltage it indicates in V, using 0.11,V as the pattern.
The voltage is 8.4,V
